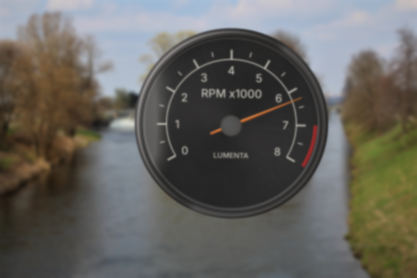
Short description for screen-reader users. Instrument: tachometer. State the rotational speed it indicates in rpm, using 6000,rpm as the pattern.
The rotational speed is 6250,rpm
